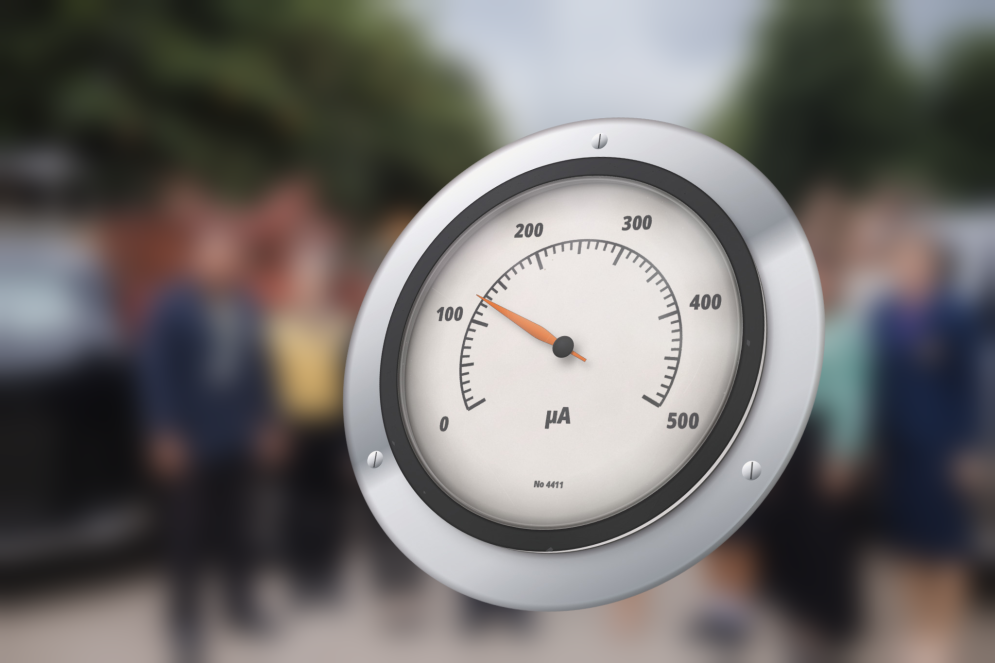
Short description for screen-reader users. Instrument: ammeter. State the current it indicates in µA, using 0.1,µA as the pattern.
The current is 125,µA
